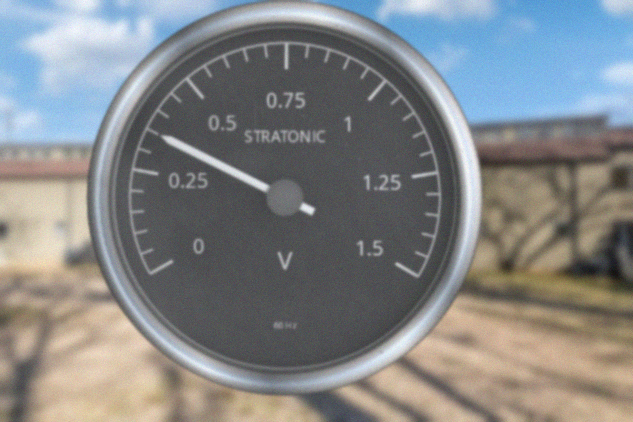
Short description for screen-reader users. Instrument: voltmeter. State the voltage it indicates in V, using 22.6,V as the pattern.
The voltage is 0.35,V
